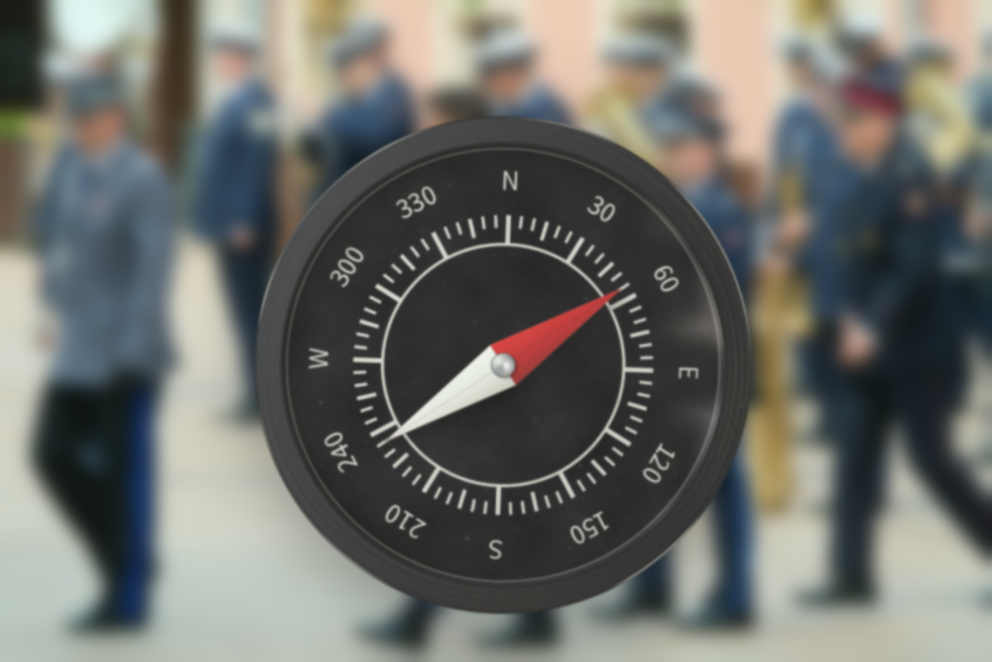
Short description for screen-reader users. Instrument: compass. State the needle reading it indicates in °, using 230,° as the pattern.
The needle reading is 55,°
